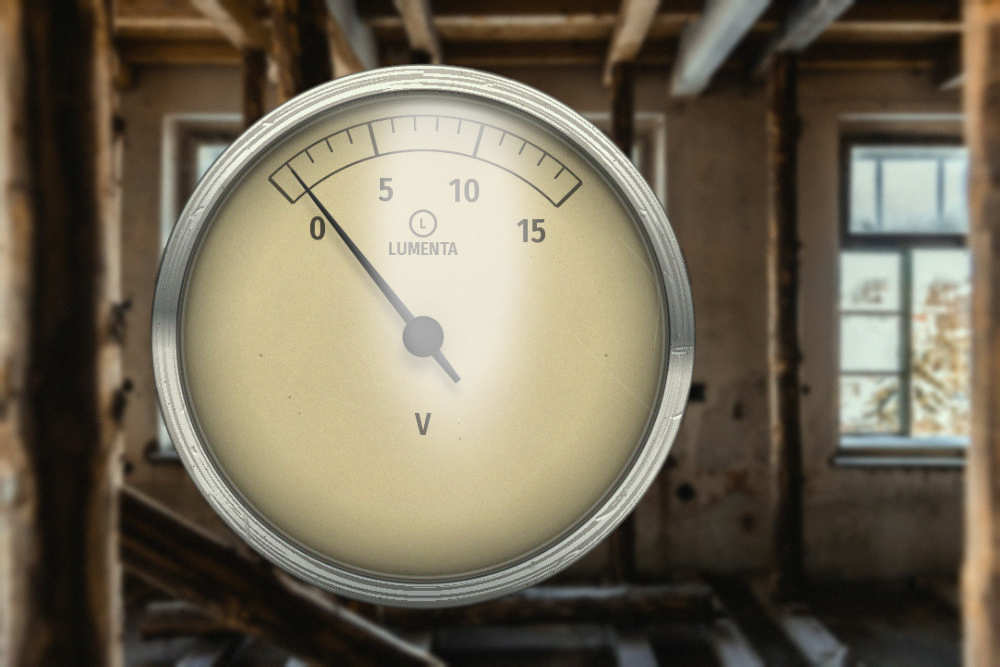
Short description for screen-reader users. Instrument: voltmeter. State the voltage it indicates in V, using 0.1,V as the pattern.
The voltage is 1,V
